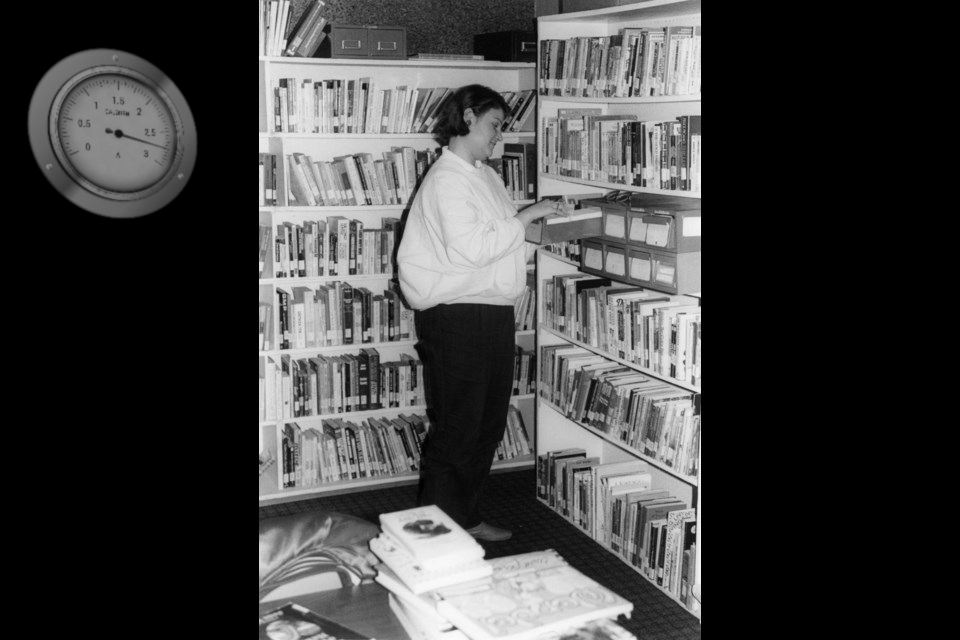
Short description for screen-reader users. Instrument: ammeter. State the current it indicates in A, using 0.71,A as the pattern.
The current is 2.75,A
